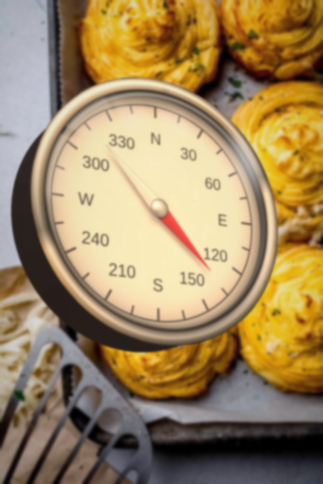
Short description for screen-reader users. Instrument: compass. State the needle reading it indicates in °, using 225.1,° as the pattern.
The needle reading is 135,°
